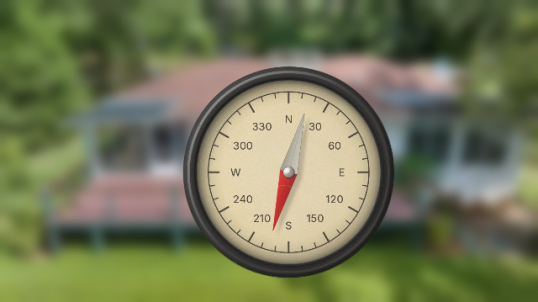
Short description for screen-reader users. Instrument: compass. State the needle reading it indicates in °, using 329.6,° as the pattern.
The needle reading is 195,°
